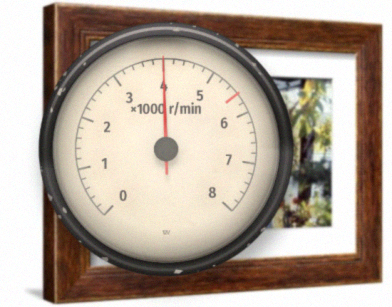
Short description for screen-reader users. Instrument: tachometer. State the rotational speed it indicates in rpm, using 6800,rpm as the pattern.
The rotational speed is 4000,rpm
